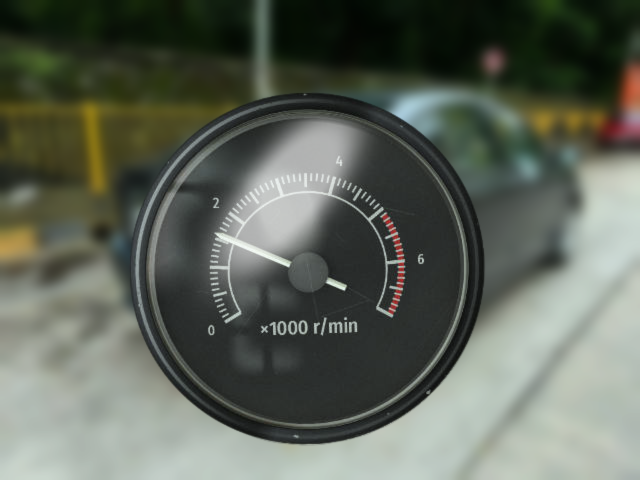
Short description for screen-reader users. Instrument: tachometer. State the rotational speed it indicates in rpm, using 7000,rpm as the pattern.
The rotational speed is 1600,rpm
